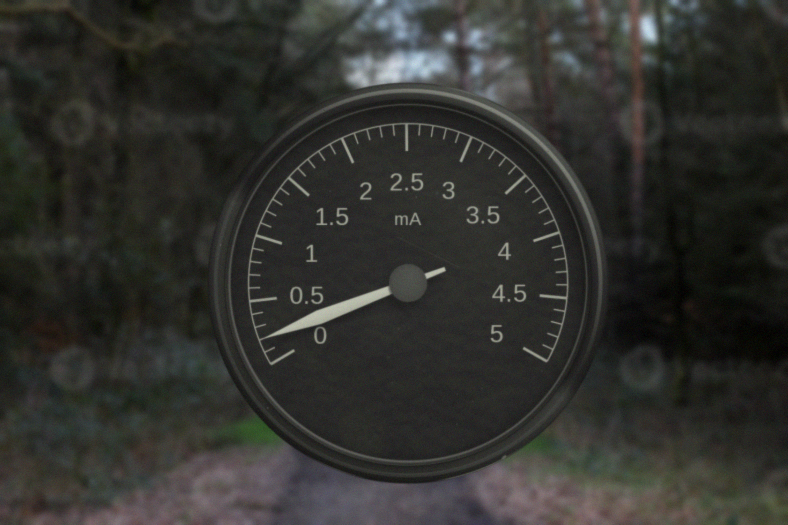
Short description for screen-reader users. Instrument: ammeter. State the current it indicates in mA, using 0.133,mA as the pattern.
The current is 0.2,mA
